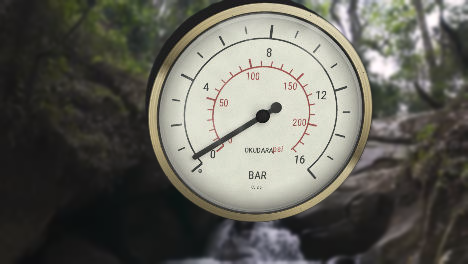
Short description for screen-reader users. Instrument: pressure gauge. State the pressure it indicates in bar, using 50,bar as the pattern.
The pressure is 0.5,bar
